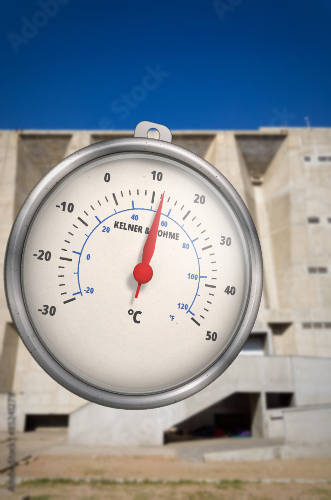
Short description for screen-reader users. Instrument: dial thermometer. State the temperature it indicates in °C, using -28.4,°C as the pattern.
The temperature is 12,°C
